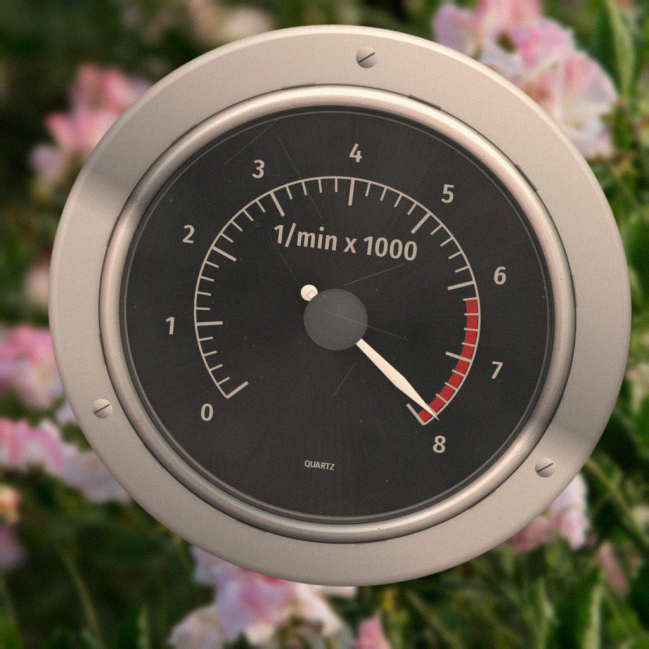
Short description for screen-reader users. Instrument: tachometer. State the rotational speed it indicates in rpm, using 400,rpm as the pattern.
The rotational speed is 7800,rpm
